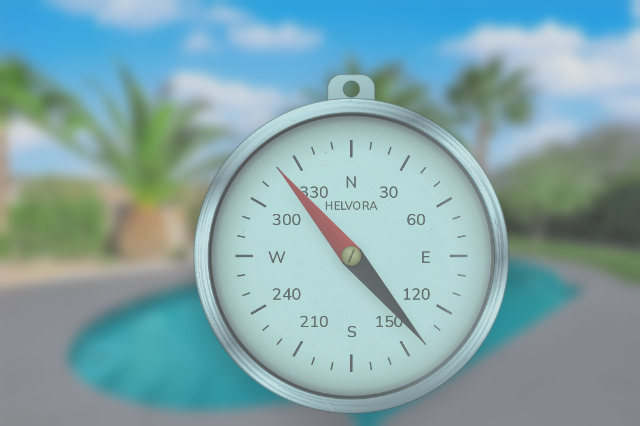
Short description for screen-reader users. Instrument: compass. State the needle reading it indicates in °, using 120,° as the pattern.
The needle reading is 320,°
